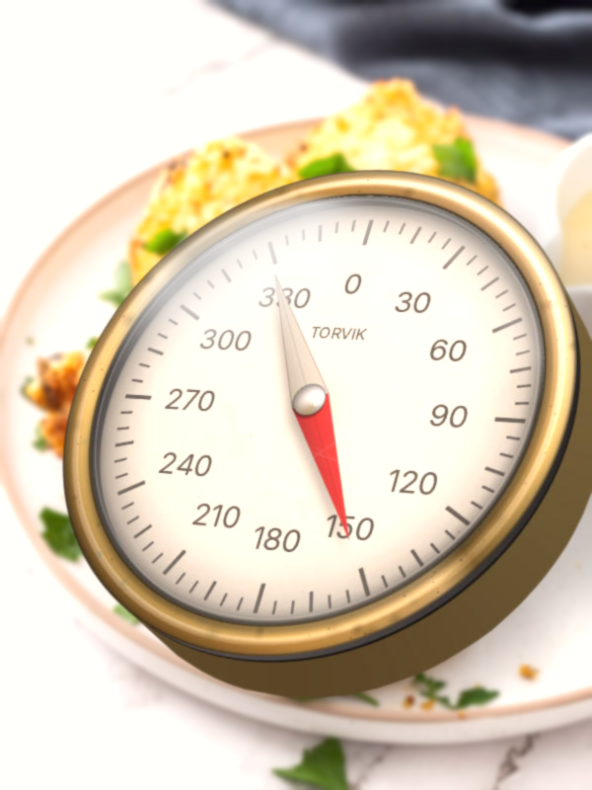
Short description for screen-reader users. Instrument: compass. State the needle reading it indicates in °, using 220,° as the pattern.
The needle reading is 150,°
